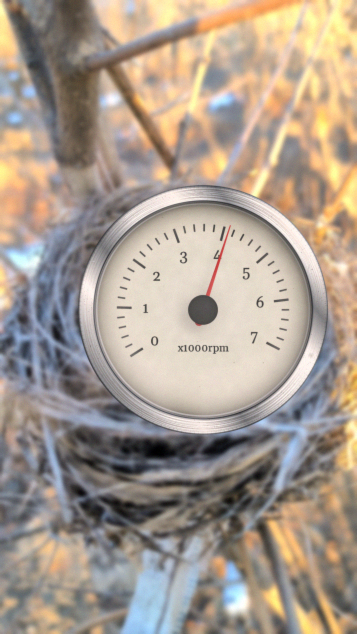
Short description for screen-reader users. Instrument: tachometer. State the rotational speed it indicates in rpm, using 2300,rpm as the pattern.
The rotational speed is 4100,rpm
